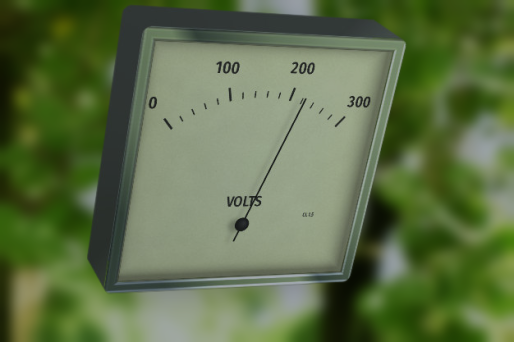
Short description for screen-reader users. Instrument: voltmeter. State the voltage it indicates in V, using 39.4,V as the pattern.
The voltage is 220,V
